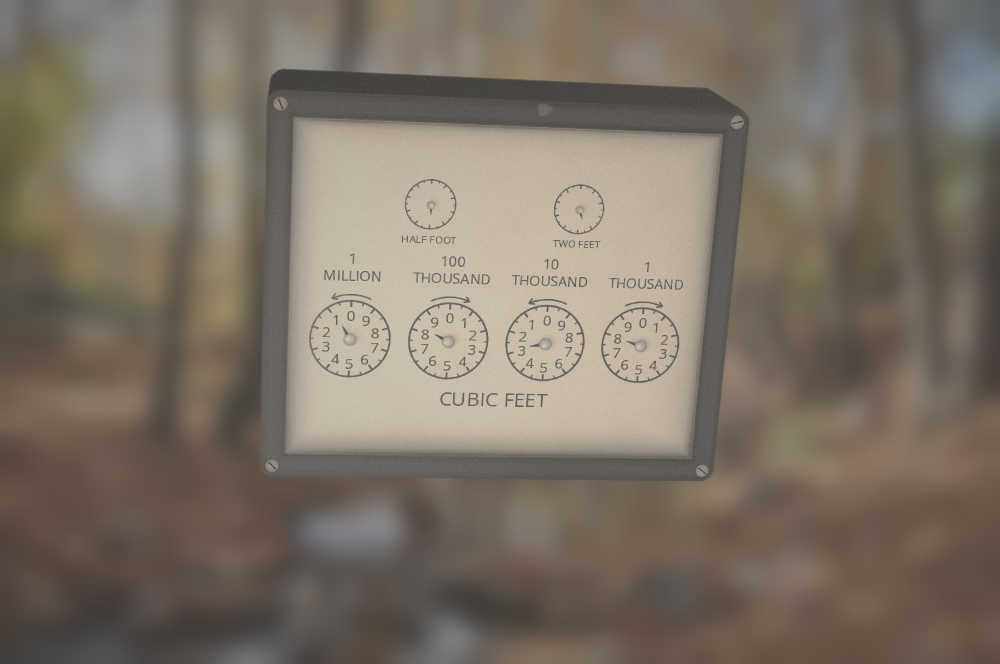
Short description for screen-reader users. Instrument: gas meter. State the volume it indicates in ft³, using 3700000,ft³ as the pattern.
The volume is 82800,ft³
